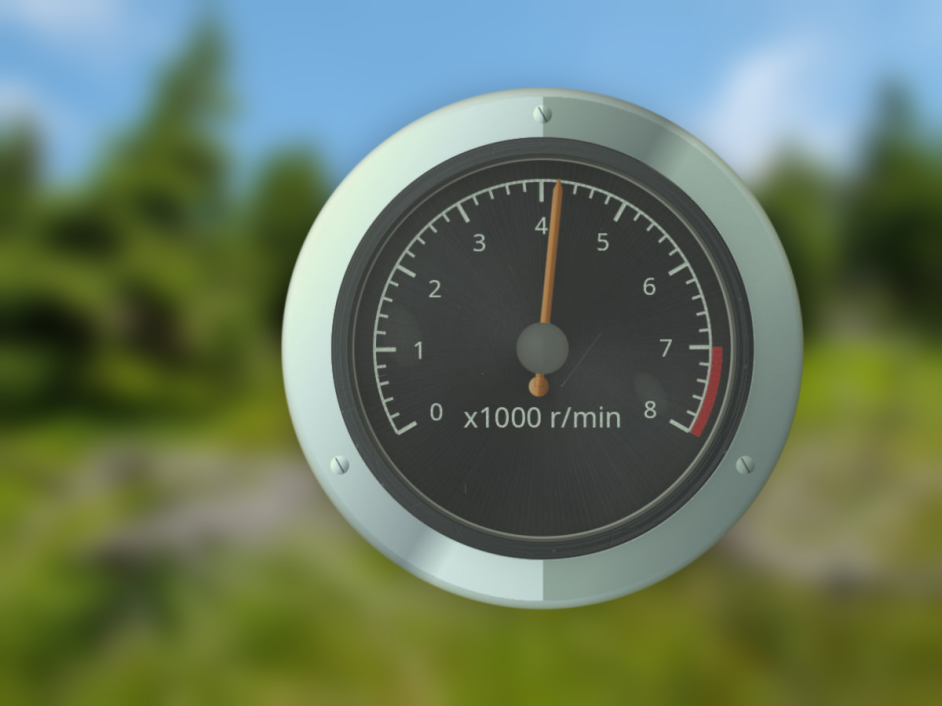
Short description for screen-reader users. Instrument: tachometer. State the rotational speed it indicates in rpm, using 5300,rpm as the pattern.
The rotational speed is 4200,rpm
